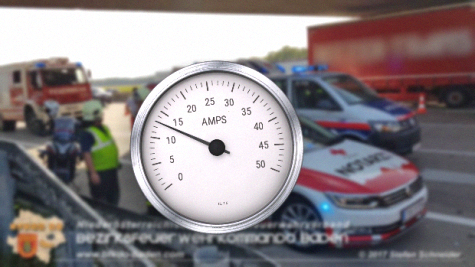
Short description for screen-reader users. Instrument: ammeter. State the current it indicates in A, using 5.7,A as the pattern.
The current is 13,A
